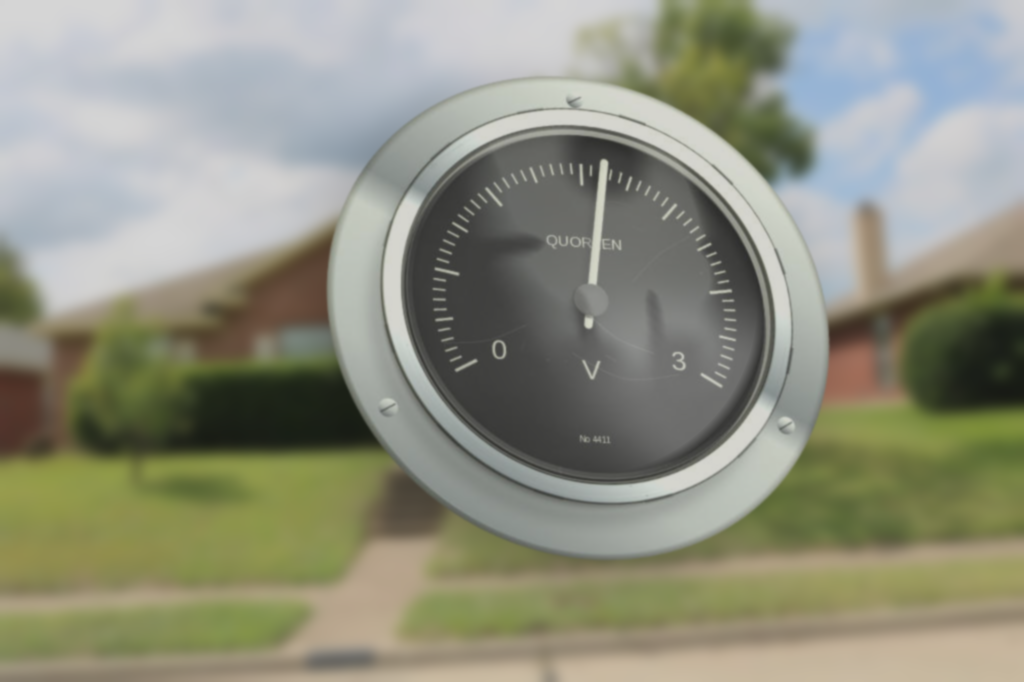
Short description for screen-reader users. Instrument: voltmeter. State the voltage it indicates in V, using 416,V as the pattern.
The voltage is 1.6,V
